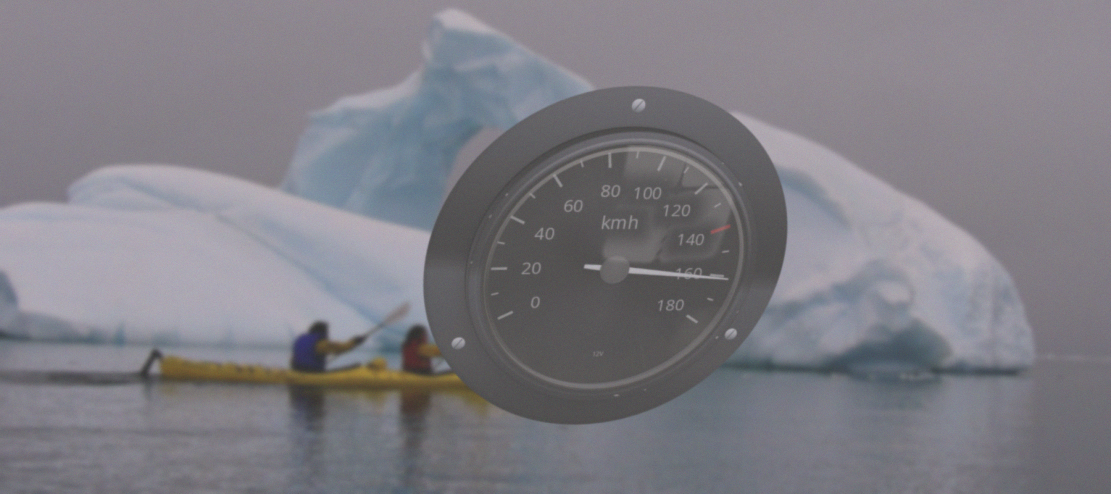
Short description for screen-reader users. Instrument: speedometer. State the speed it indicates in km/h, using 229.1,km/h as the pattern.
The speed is 160,km/h
